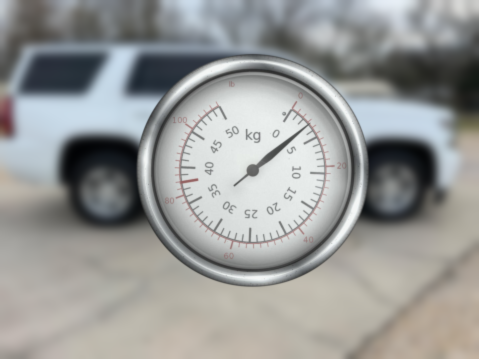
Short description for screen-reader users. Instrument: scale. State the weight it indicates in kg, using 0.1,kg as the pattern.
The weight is 3,kg
